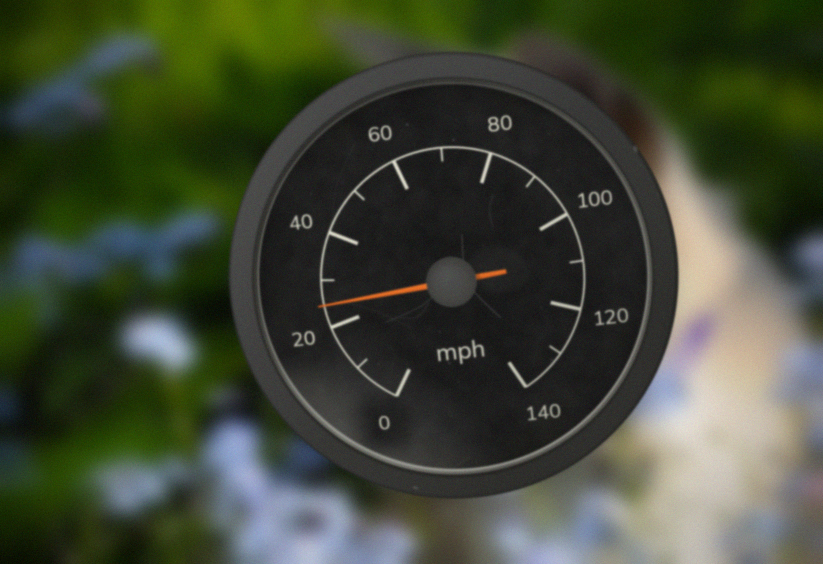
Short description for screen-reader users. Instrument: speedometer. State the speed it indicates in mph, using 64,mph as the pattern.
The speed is 25,mph
